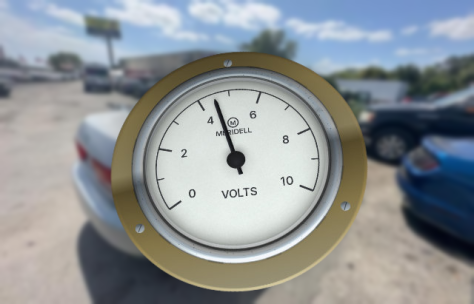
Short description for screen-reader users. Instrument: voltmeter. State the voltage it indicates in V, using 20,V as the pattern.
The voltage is 4.5,V
